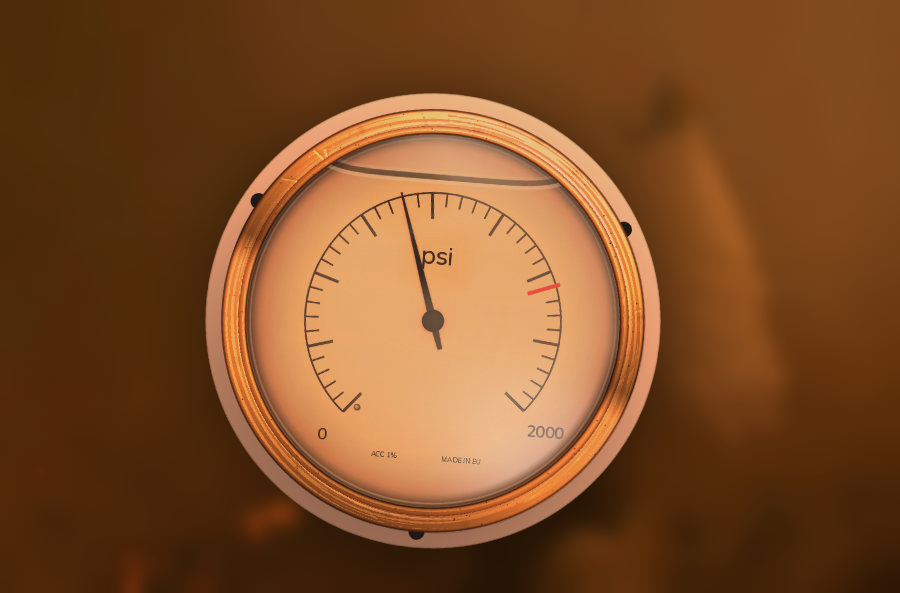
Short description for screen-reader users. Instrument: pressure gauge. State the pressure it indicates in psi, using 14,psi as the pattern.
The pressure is 900,psi
